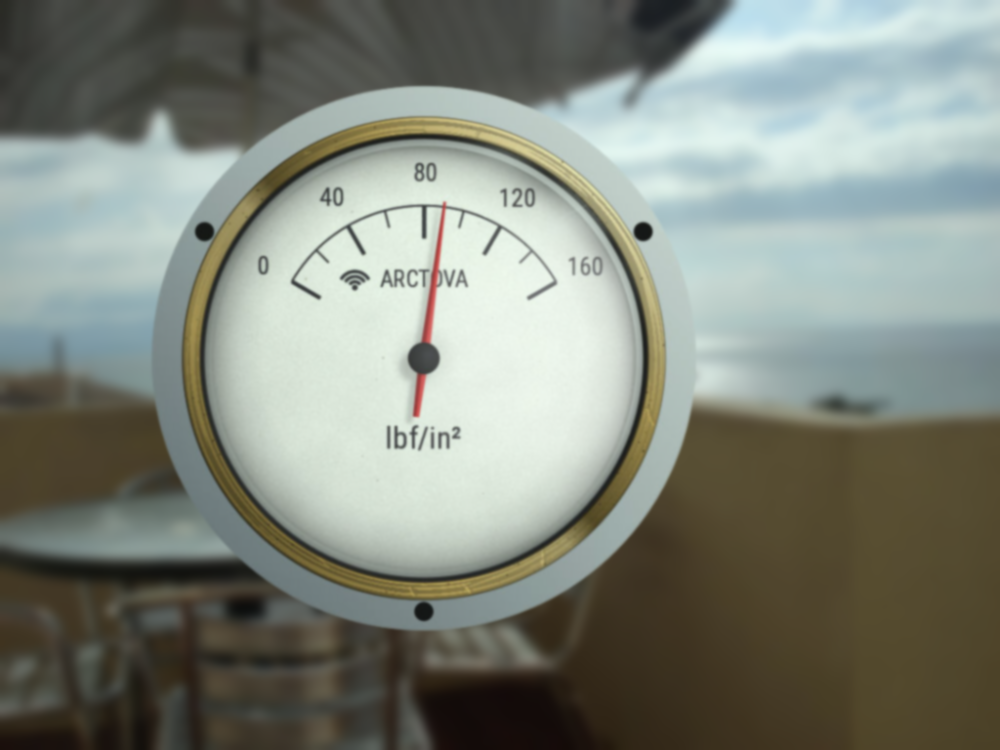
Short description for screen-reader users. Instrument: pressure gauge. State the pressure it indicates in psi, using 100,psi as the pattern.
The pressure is 90,psi
